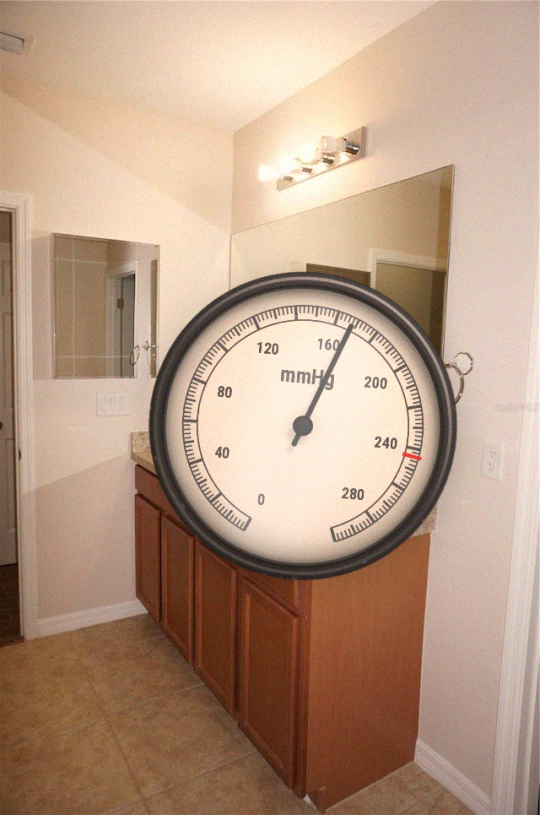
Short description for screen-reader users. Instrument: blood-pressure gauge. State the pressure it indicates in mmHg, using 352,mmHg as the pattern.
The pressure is 168,mmHg
